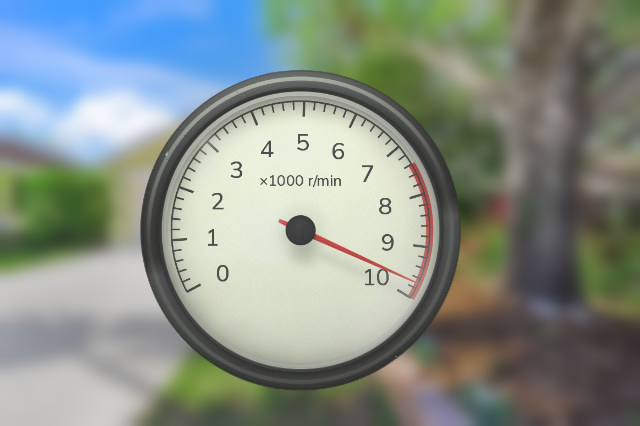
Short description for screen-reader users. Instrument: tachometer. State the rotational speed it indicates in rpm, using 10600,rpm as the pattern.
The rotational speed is 9700,rpm
